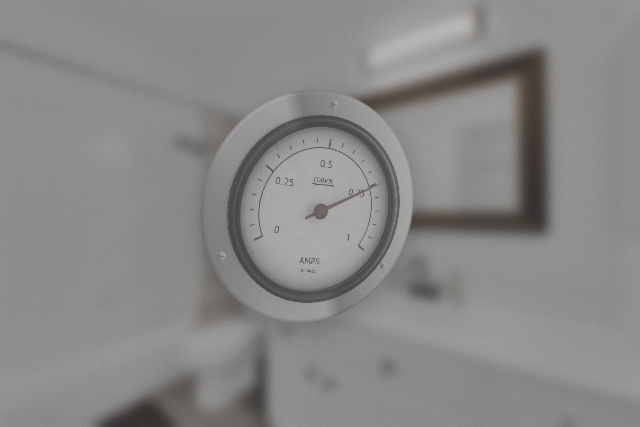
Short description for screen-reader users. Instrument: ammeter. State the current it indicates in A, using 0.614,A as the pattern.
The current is 0.75,A
